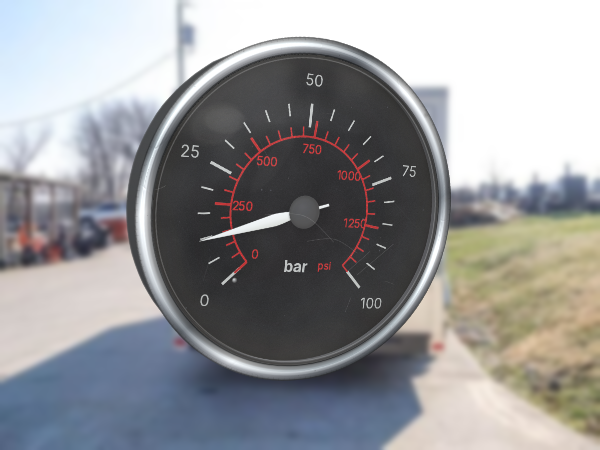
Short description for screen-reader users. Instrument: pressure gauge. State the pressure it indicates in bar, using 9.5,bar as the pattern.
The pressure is 10,bar
